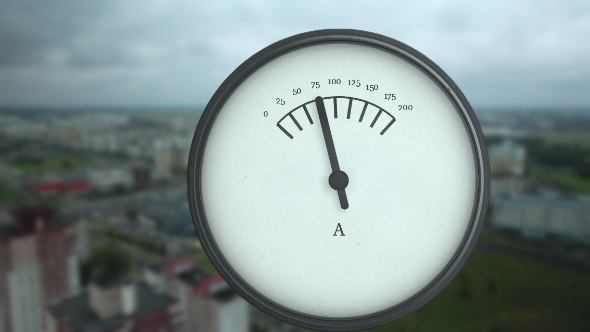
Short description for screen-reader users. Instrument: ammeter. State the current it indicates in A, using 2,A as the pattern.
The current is 75,A
